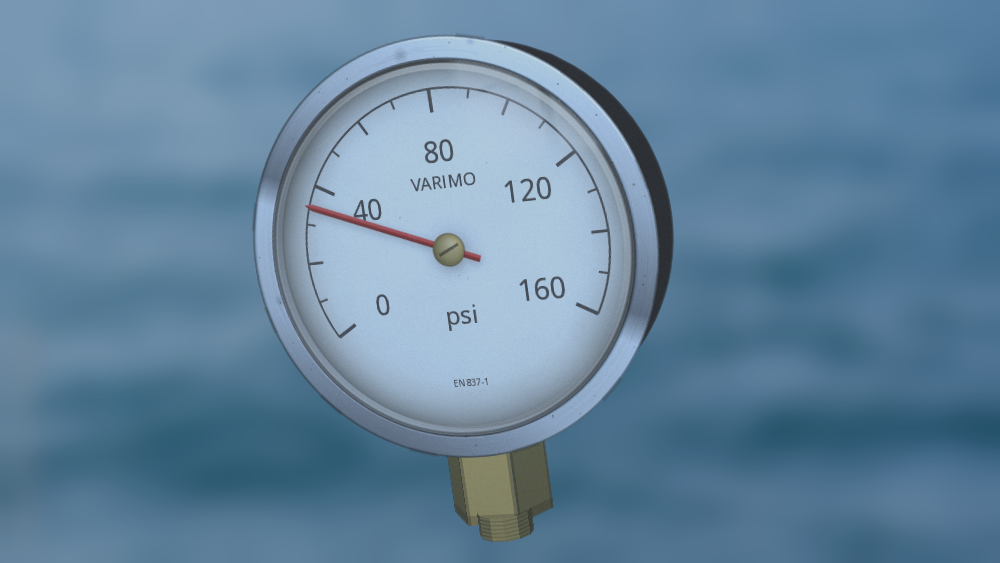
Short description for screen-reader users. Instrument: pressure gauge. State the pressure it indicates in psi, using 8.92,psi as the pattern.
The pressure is 35,psi
